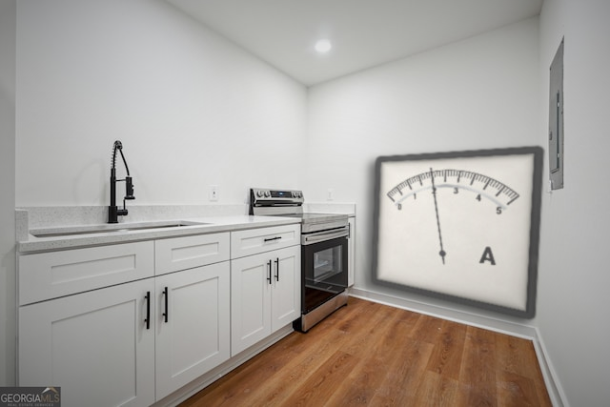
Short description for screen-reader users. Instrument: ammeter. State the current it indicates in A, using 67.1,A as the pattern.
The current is 2,A
